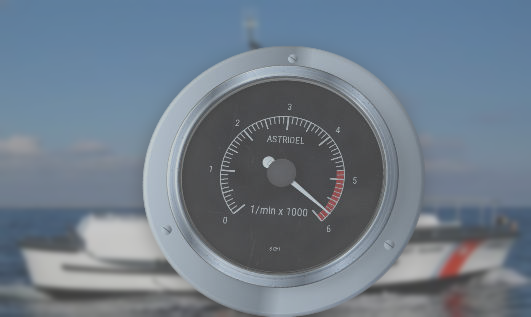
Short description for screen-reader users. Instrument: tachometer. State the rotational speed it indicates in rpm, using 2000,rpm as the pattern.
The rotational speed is 5800,rpm
